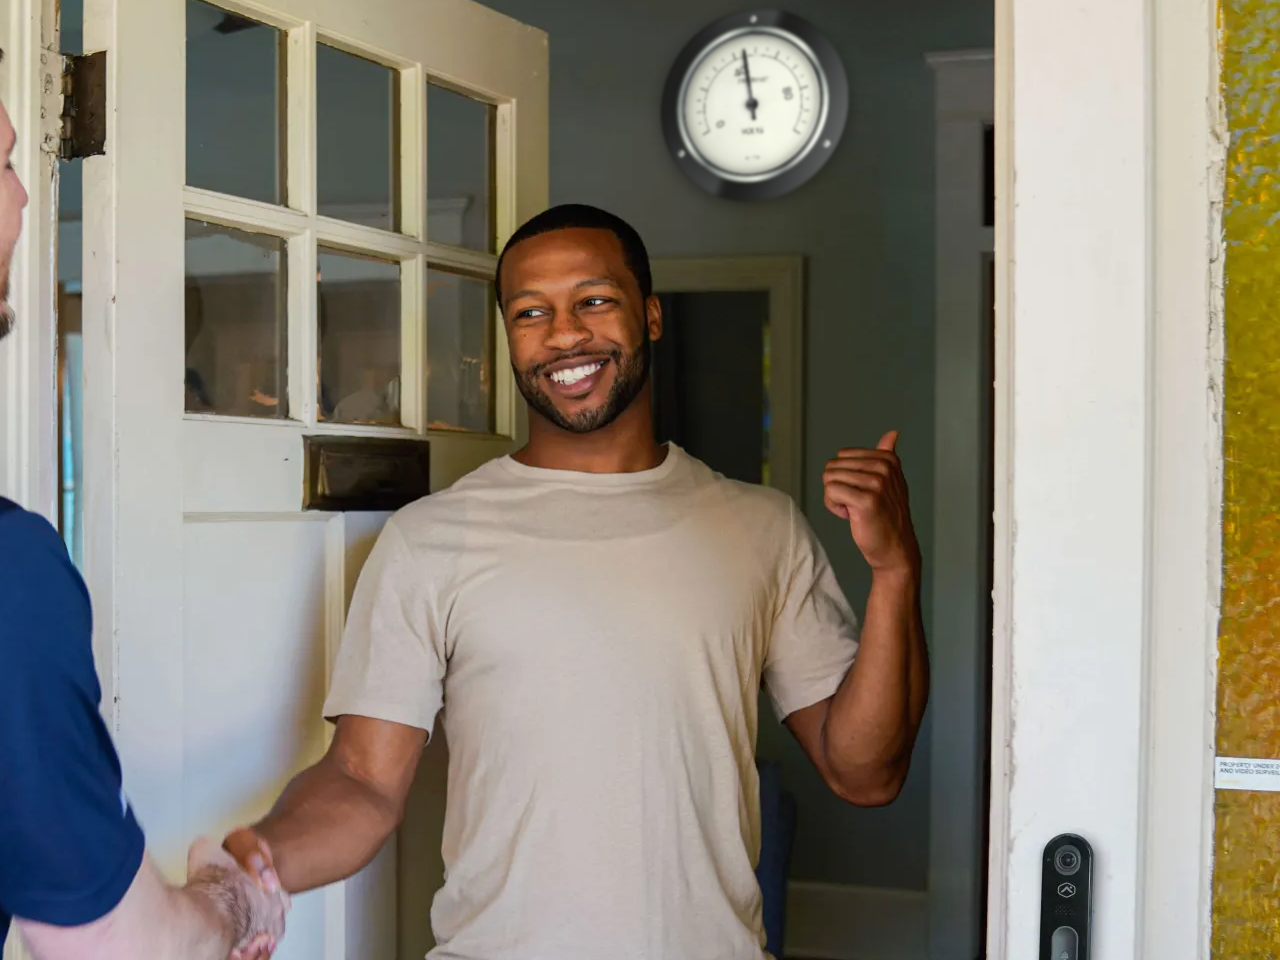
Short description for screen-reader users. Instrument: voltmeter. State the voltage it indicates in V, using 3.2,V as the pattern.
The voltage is 45,V
